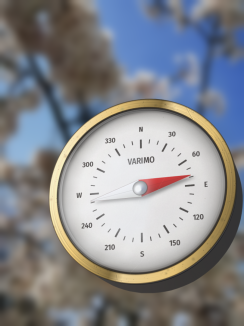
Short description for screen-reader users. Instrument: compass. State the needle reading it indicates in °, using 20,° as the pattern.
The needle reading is 80,°
